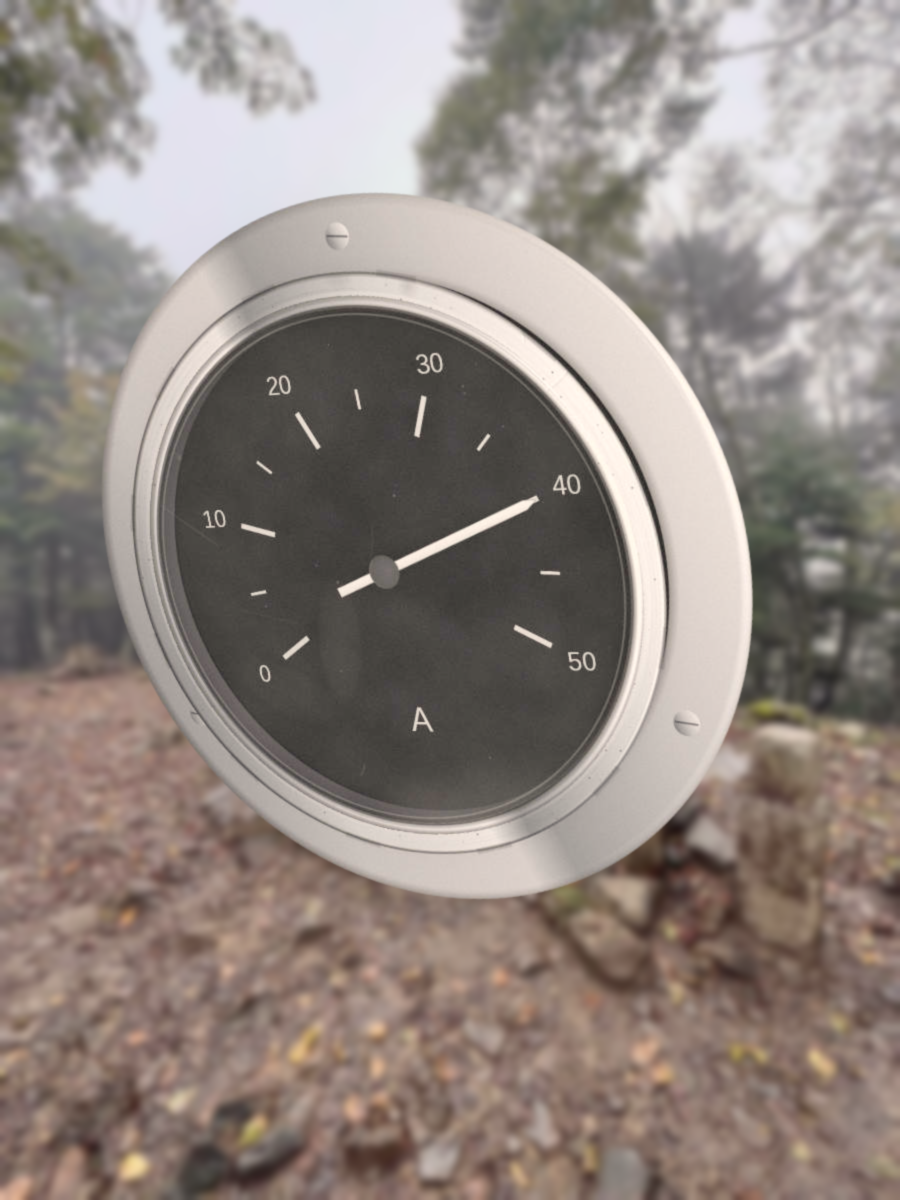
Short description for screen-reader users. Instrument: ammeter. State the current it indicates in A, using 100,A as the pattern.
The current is 40,A
